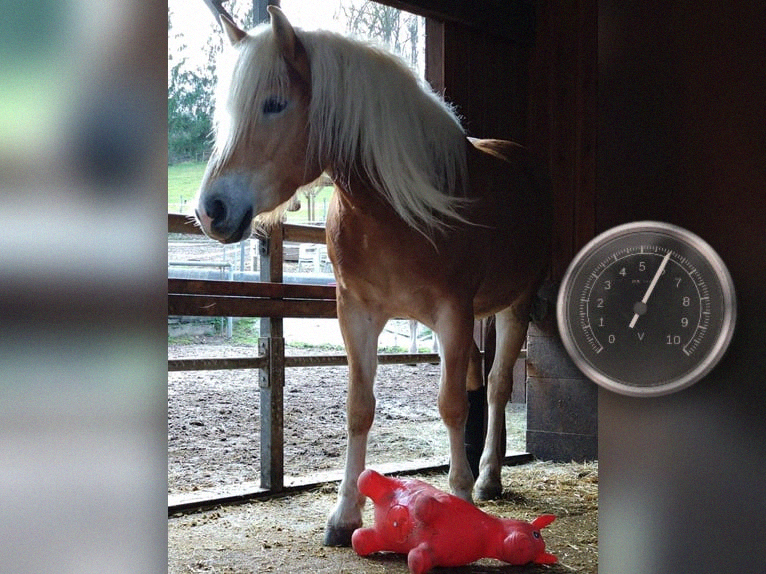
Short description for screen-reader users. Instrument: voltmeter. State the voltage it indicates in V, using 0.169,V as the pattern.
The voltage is 6,V
